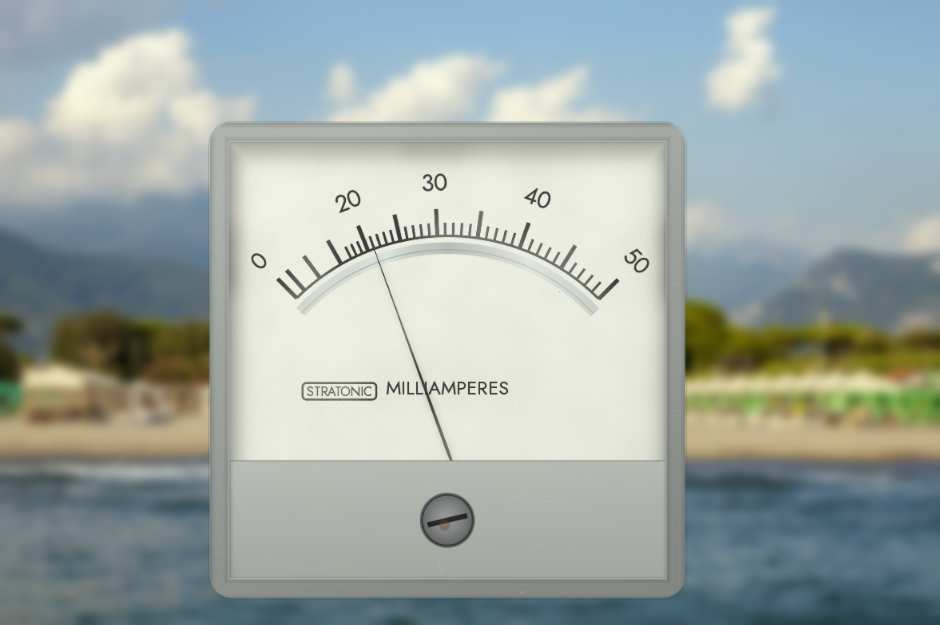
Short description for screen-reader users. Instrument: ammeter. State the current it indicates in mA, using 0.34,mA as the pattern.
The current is 21,mA
